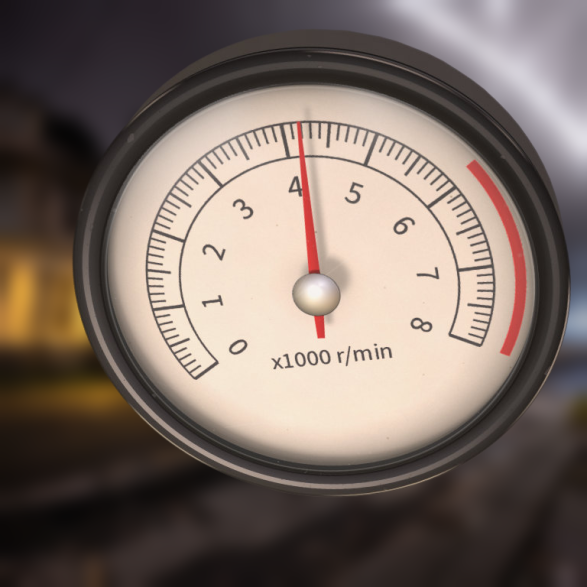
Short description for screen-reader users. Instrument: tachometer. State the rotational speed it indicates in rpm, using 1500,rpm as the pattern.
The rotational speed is 4200,rpm
